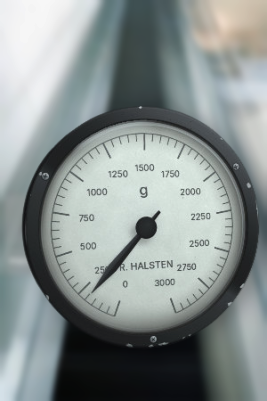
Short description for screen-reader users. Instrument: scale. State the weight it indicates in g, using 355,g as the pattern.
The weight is 200,g
